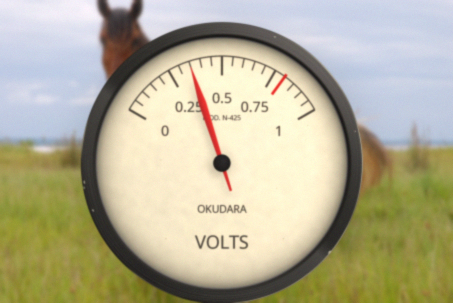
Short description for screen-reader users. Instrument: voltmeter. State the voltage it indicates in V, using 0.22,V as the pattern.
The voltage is 0.35,V
